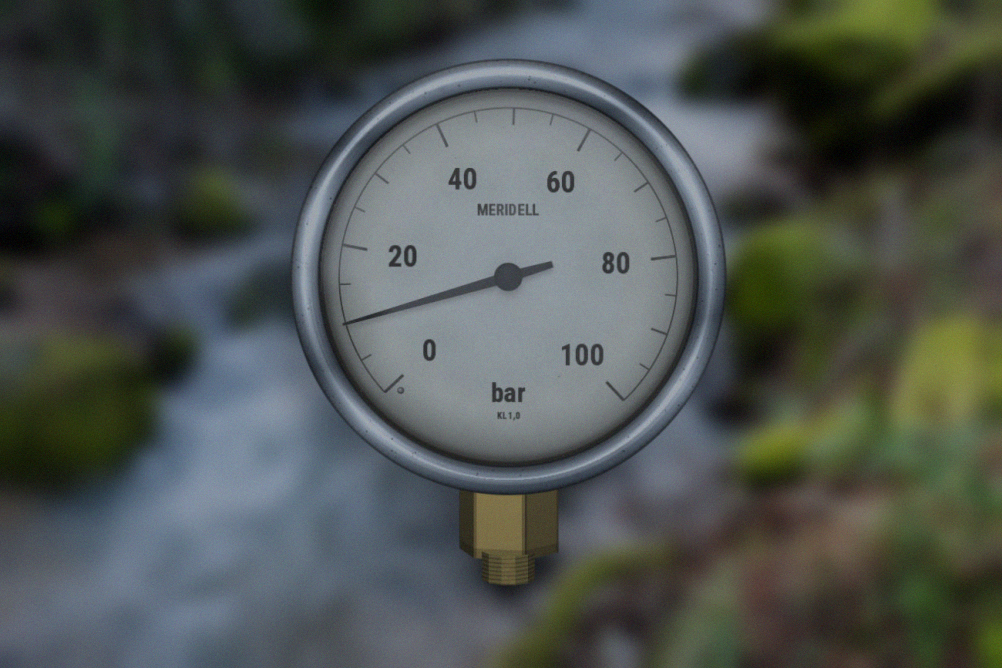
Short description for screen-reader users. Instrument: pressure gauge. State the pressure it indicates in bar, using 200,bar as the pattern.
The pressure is 10,bar
